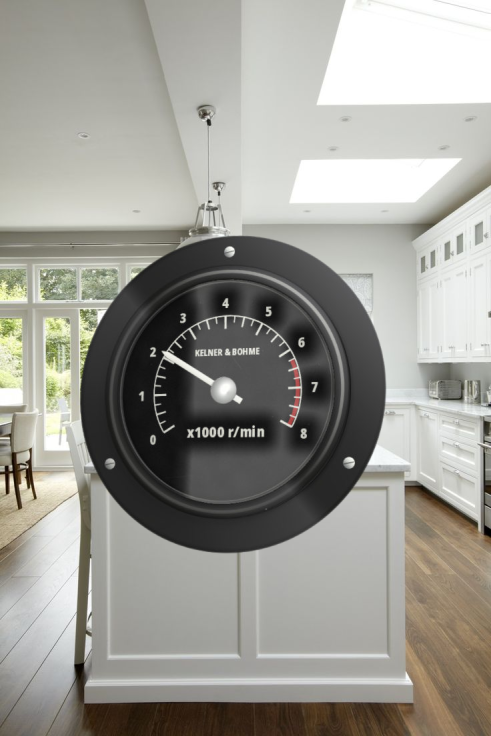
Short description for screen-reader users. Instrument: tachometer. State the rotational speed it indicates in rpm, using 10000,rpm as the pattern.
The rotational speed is 2125,rpm
